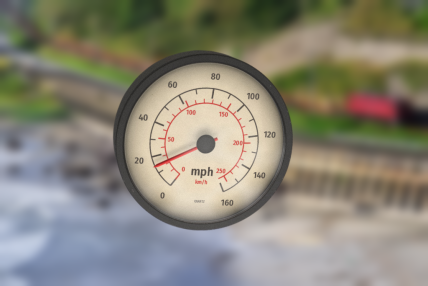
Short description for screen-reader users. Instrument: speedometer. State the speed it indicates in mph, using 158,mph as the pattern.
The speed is 15,mph
